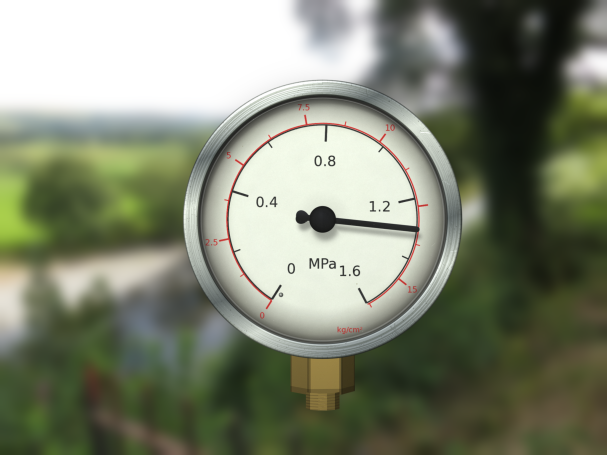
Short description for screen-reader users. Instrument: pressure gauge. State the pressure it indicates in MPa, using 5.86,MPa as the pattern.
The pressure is 1.3,MPa
